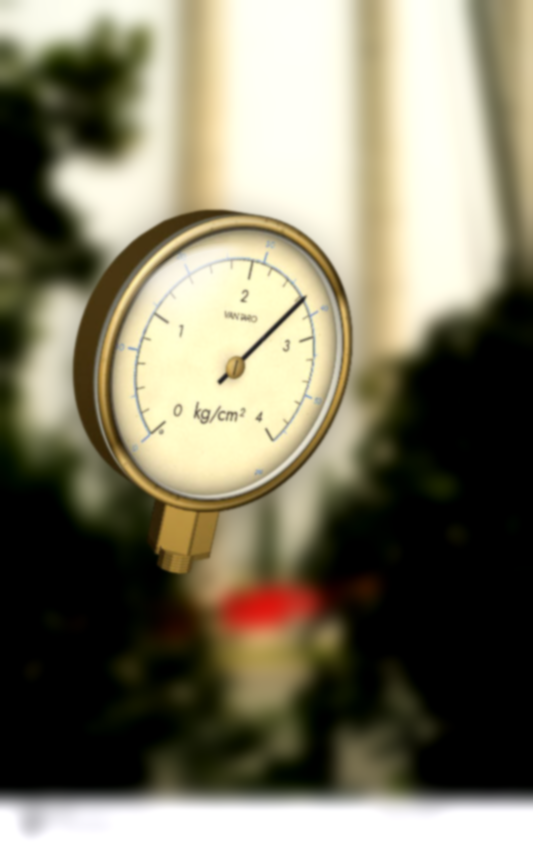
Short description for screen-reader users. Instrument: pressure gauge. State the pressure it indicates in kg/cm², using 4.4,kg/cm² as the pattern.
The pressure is 2.6,kg/cm²
